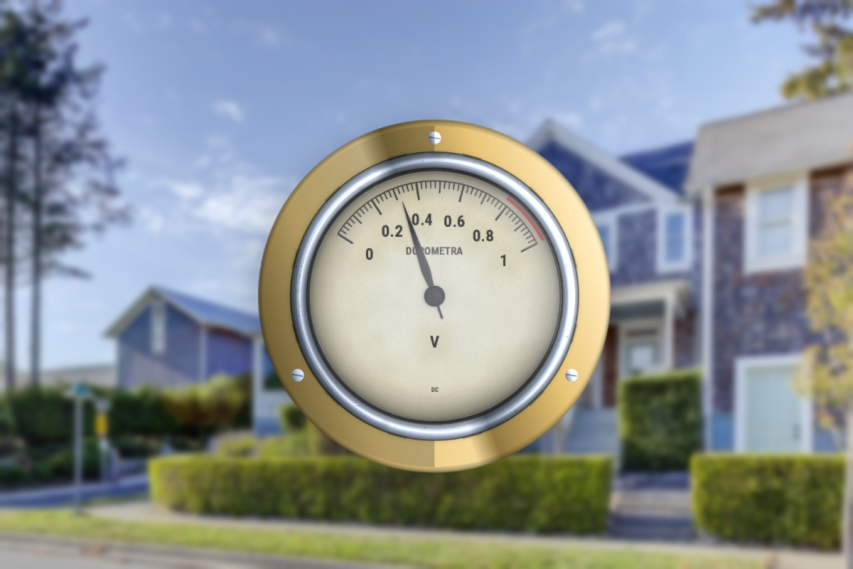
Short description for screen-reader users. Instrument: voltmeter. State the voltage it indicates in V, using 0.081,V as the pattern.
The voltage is 0.32,V
